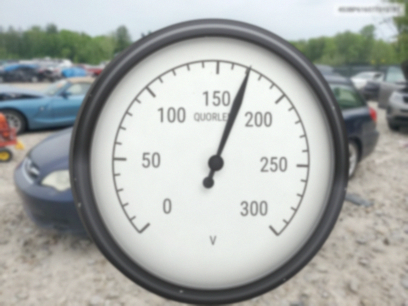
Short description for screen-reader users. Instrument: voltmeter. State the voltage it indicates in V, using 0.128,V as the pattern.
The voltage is 170,V
